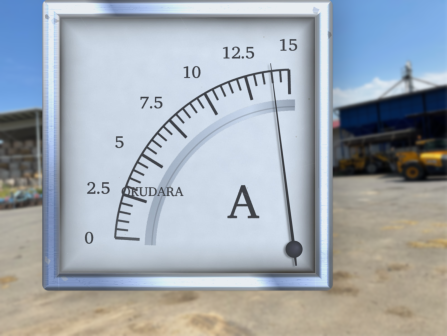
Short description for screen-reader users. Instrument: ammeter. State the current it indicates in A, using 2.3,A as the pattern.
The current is 14,A
